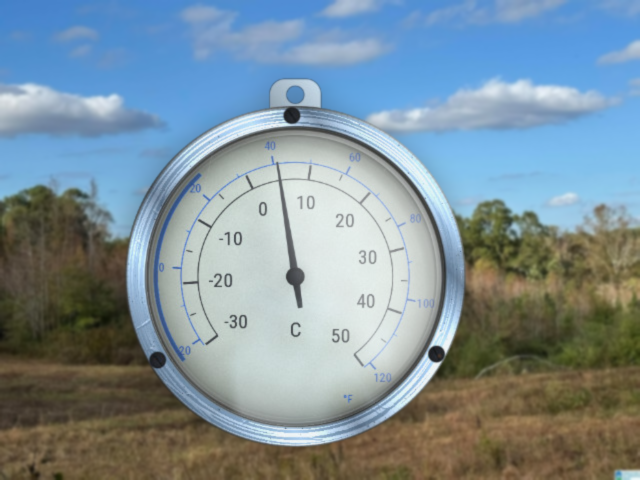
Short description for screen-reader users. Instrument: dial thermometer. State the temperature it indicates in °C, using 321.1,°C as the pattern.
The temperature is 5,°C
